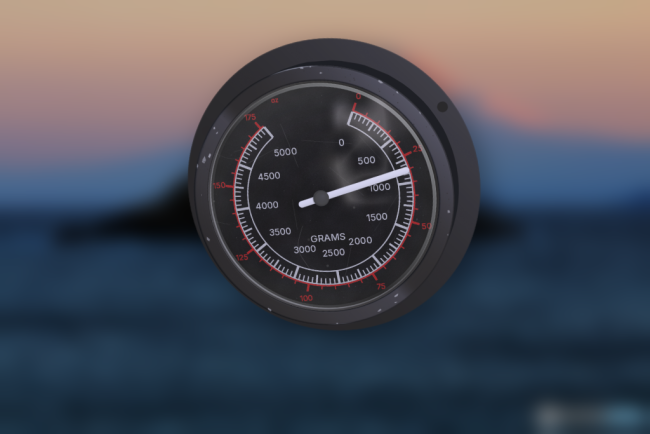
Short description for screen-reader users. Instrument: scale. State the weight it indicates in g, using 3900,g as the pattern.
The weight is 850,g
